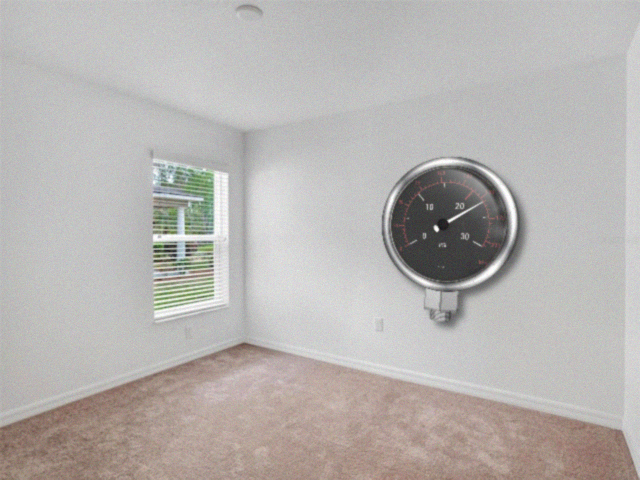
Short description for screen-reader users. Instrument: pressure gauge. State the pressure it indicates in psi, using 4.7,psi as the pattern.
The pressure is 22.5,psi
